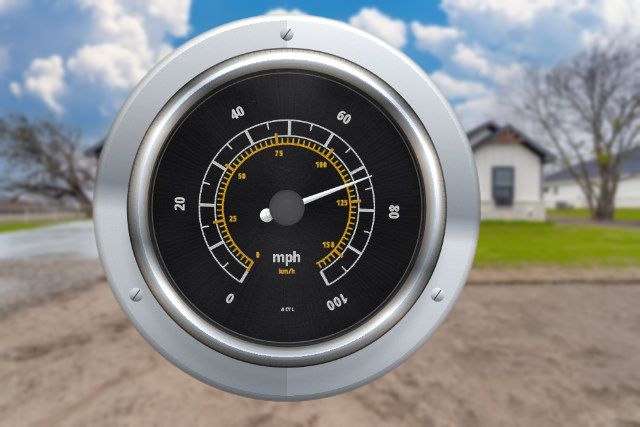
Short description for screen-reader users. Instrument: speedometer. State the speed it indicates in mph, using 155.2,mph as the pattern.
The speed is 72.5,mph
